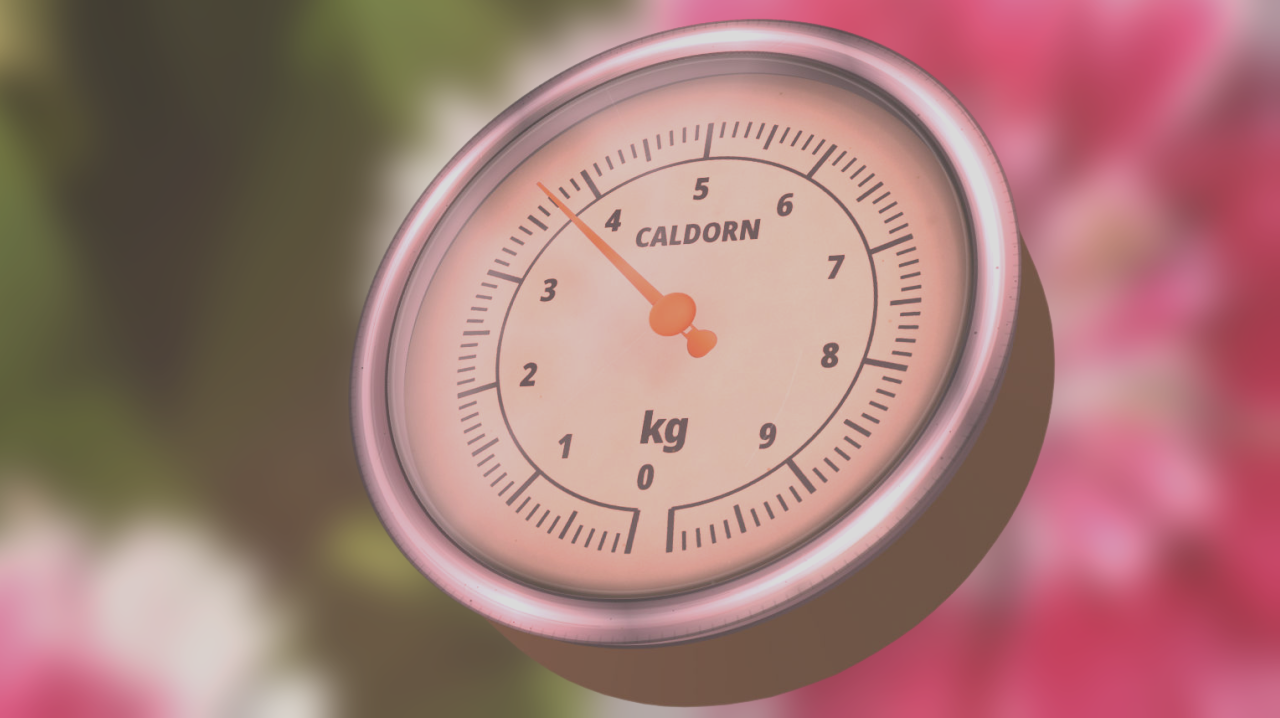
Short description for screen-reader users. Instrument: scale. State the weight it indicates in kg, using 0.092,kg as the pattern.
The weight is 3.7,kg
